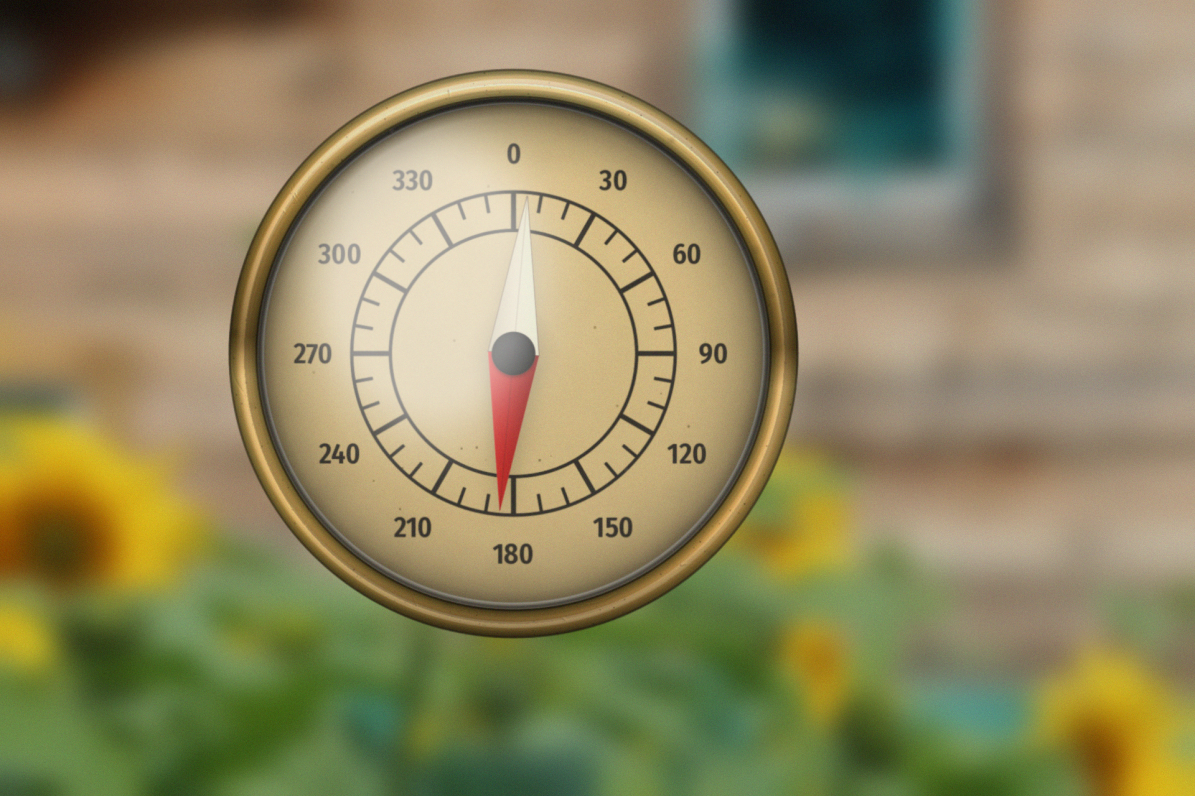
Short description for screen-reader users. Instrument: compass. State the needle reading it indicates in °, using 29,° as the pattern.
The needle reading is 185,°
